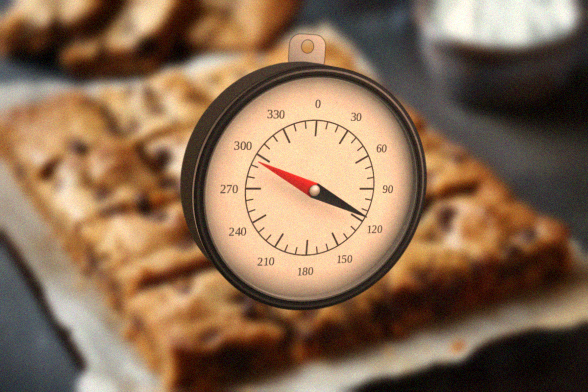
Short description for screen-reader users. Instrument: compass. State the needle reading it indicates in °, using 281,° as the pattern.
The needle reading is 295,°
